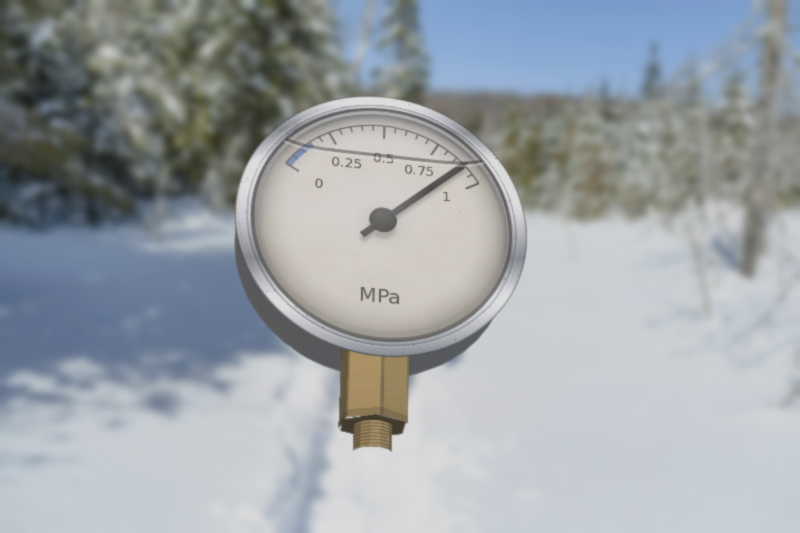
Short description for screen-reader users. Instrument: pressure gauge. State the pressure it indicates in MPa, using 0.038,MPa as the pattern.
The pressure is 0.9,MPa
